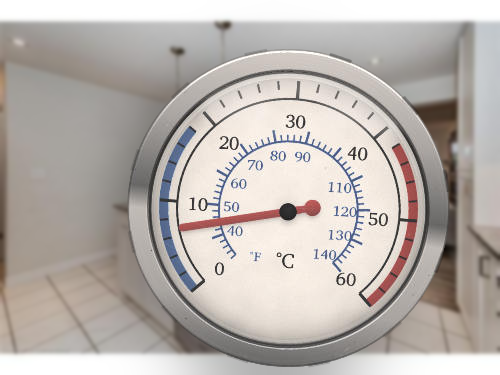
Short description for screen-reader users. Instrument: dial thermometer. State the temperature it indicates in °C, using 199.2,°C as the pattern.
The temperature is 7,°C
